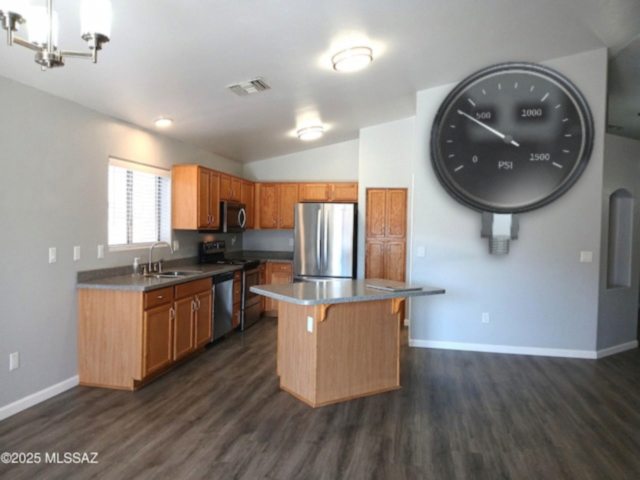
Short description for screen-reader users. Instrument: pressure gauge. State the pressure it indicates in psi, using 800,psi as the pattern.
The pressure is 400,psi
